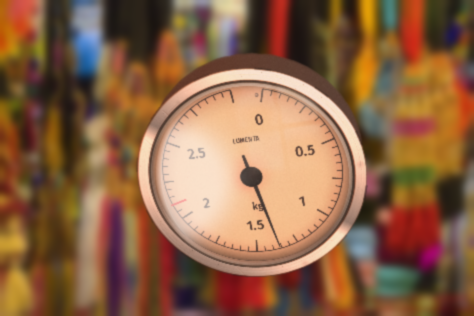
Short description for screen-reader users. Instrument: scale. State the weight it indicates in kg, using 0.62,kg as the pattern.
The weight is 1.35,kg
